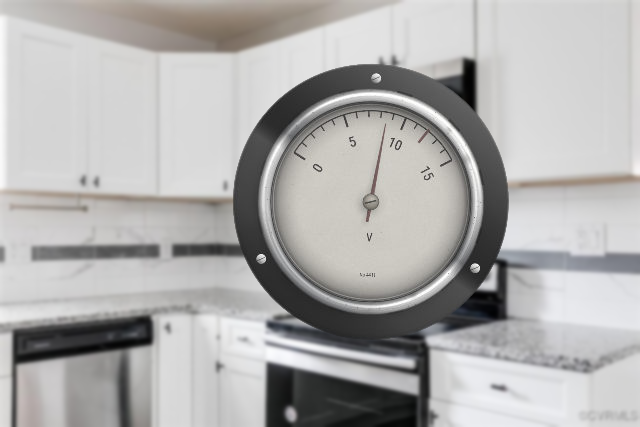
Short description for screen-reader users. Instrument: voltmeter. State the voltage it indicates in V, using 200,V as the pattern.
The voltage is 8.5,V
